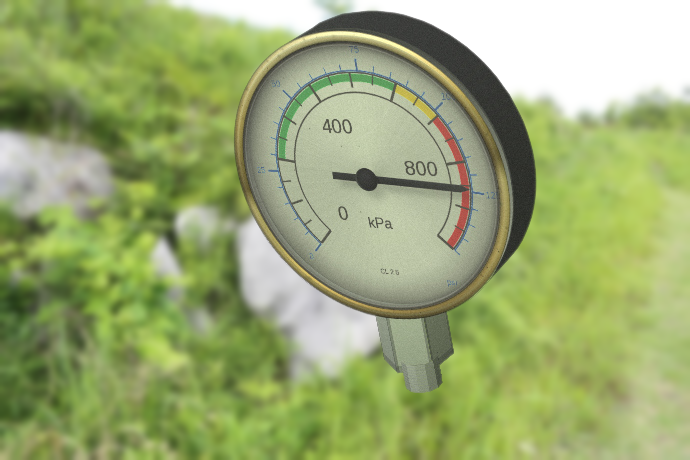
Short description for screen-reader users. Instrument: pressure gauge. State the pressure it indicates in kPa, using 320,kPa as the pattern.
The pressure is 850,kPa
